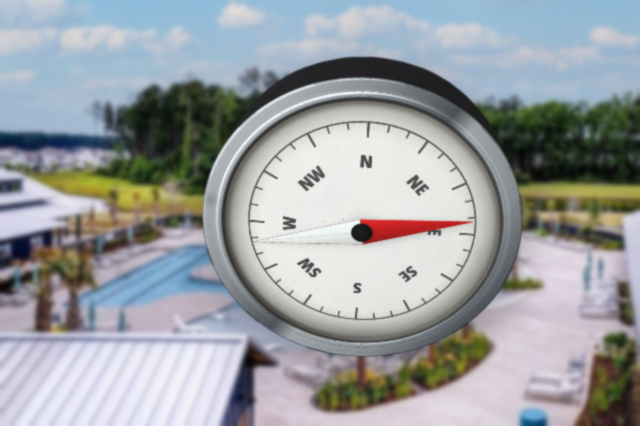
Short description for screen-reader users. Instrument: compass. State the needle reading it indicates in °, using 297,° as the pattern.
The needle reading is 80,°
